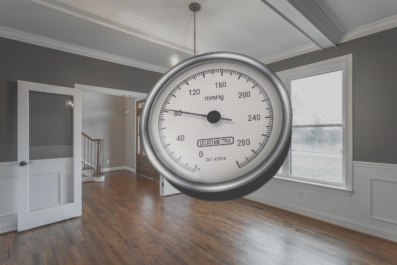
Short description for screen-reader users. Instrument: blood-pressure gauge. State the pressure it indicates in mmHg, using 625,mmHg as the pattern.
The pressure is 80,mmHg
